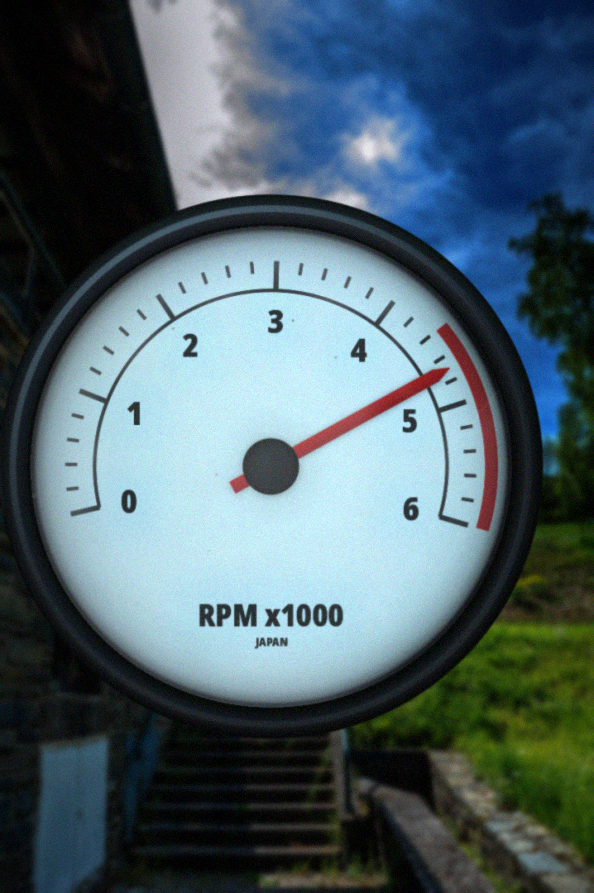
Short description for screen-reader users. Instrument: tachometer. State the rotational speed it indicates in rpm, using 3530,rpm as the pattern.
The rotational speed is 4700,rpm
